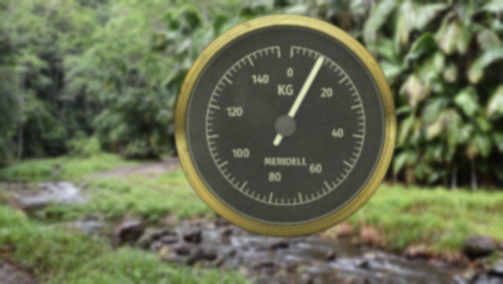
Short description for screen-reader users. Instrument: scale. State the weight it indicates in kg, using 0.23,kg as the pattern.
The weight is 10,kg
